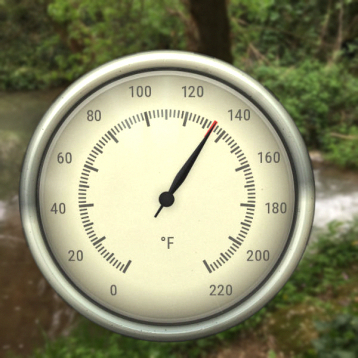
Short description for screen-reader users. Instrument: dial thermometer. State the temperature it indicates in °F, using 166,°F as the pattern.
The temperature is 134,°F
